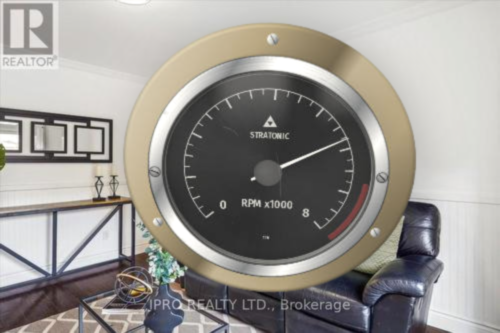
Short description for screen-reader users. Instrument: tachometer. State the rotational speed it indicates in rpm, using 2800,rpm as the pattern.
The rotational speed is 5750,rpm
